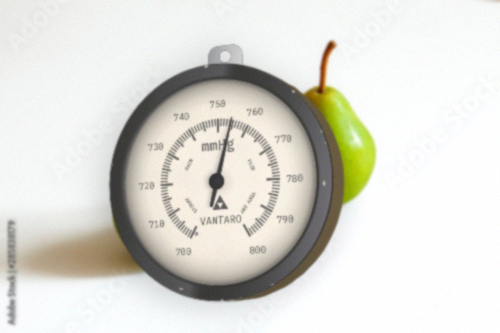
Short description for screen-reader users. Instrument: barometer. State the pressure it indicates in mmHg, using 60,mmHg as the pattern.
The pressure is 755,mmHg
